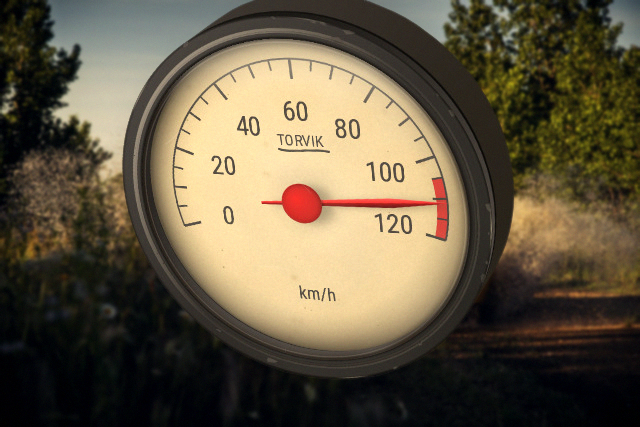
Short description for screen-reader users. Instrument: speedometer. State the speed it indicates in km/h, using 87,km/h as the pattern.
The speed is 110,km/h
